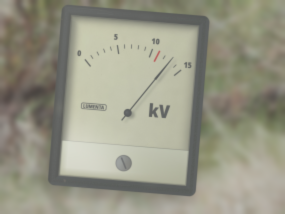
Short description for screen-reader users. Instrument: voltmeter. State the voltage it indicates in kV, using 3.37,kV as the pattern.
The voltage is 13,kV
